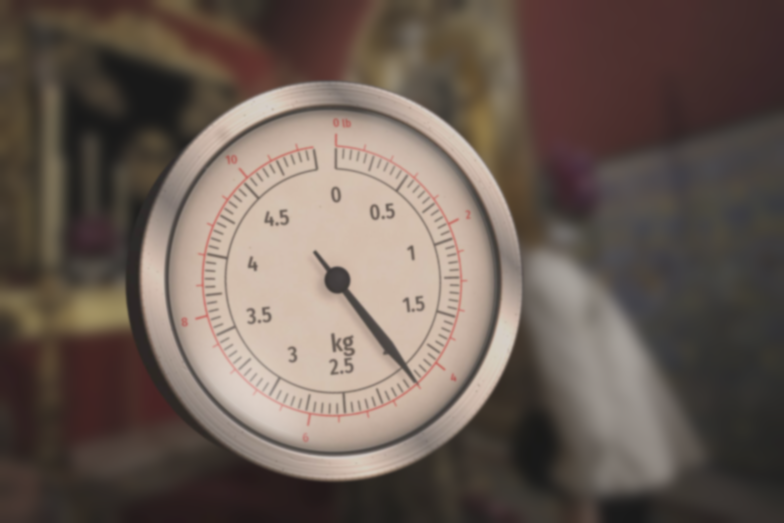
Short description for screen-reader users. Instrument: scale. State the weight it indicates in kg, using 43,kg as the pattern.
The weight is 2,kg
